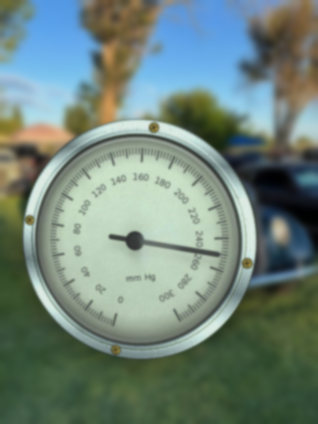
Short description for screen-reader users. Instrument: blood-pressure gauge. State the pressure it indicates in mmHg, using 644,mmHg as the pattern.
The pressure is 250,mmHg
